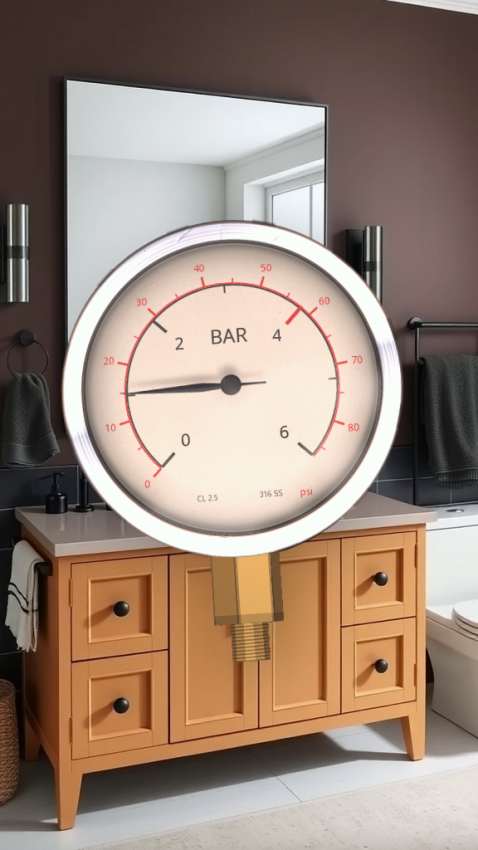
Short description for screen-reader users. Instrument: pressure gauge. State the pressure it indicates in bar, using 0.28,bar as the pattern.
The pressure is 1,bar
